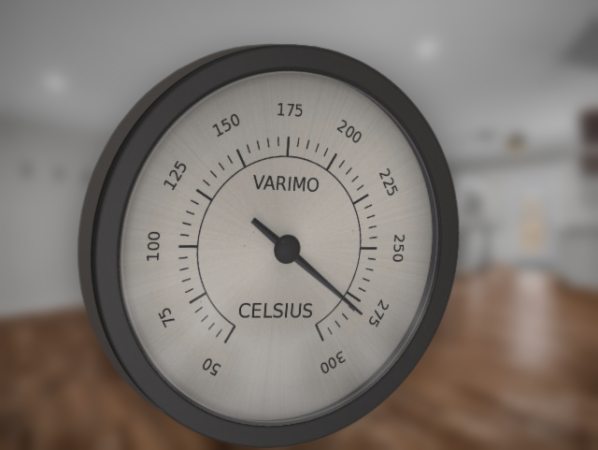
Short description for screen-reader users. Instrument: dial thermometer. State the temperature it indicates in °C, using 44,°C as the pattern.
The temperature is 280,°C
